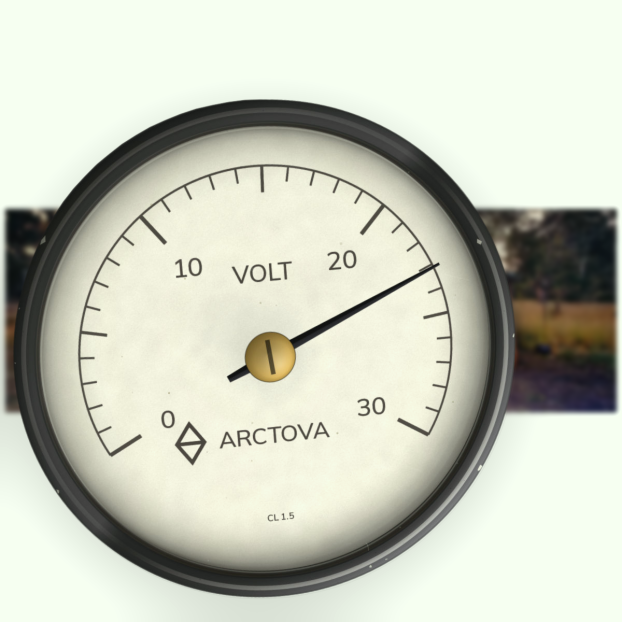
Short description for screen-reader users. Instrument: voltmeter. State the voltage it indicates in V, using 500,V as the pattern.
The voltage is 23,V
